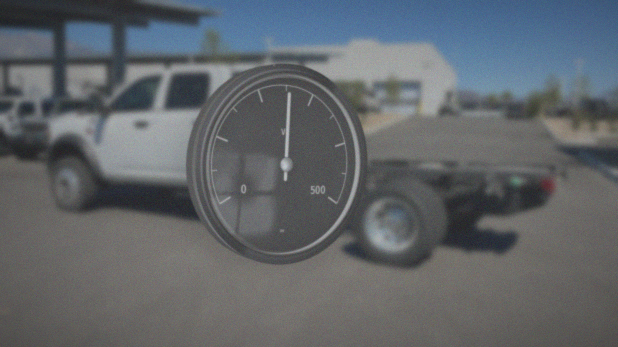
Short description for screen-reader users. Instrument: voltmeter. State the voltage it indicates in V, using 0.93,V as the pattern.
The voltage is 250,V
